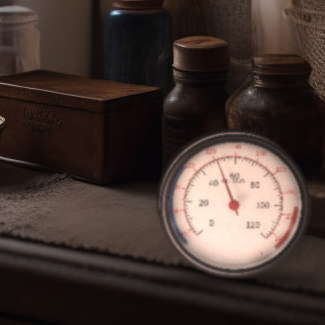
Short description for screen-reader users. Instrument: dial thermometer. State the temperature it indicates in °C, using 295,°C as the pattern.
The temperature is 50,°C
